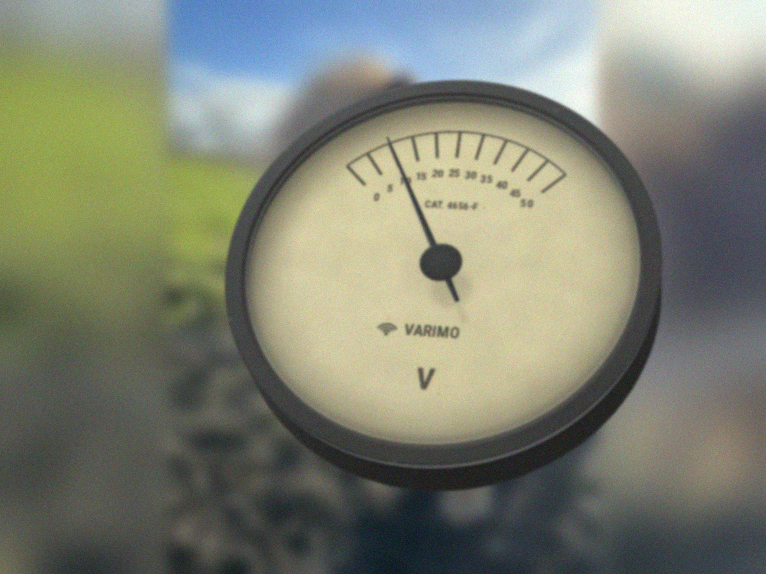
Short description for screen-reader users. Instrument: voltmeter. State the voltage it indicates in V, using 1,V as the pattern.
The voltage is 10,V
